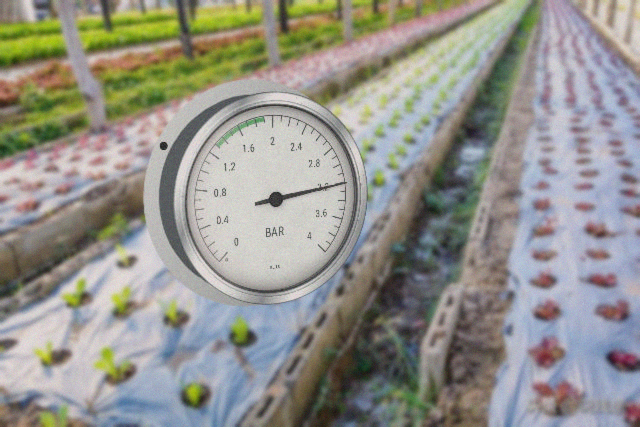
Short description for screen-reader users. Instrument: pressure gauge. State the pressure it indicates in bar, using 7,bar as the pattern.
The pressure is 3.2,bar
